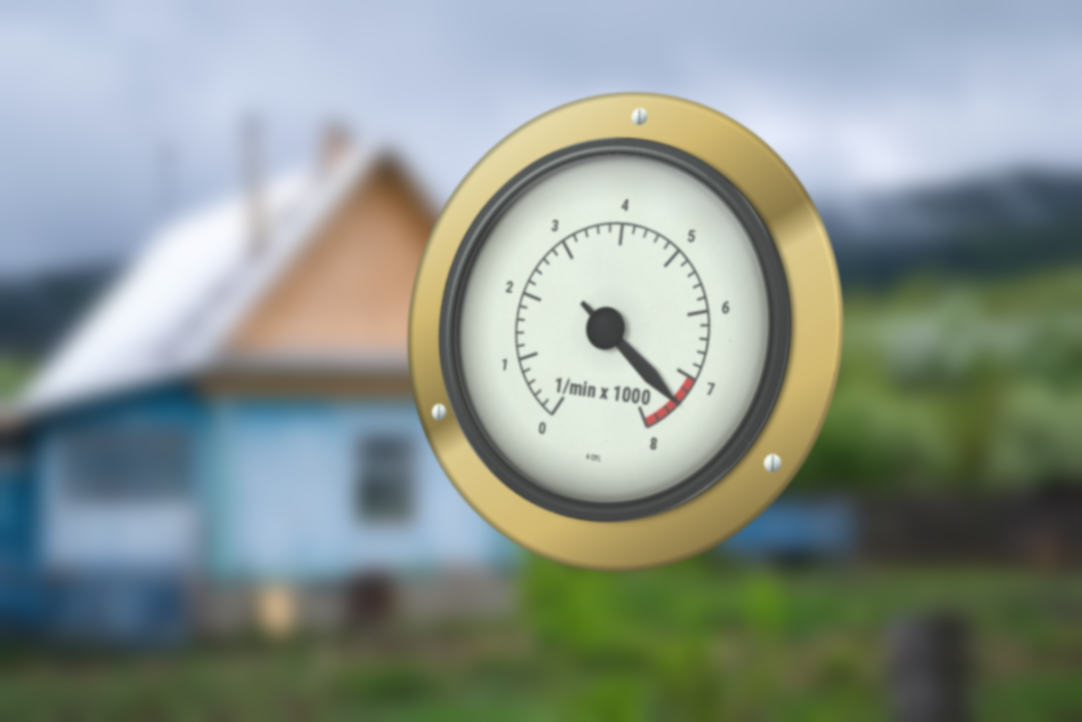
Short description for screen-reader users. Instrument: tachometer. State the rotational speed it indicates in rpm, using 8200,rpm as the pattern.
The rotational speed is 7400,rpm
